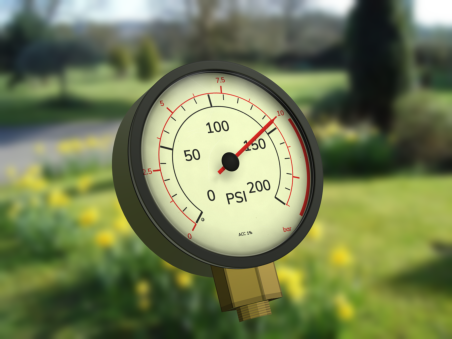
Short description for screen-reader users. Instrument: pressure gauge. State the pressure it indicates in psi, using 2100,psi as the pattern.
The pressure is 145,psi
